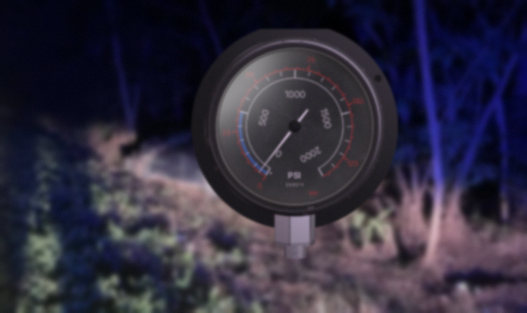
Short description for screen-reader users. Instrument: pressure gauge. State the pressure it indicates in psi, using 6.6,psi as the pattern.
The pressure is 50,psi
